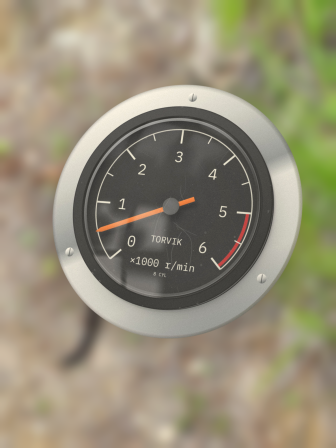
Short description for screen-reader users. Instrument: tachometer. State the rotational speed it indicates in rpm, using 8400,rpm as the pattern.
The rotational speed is 500,rpm
